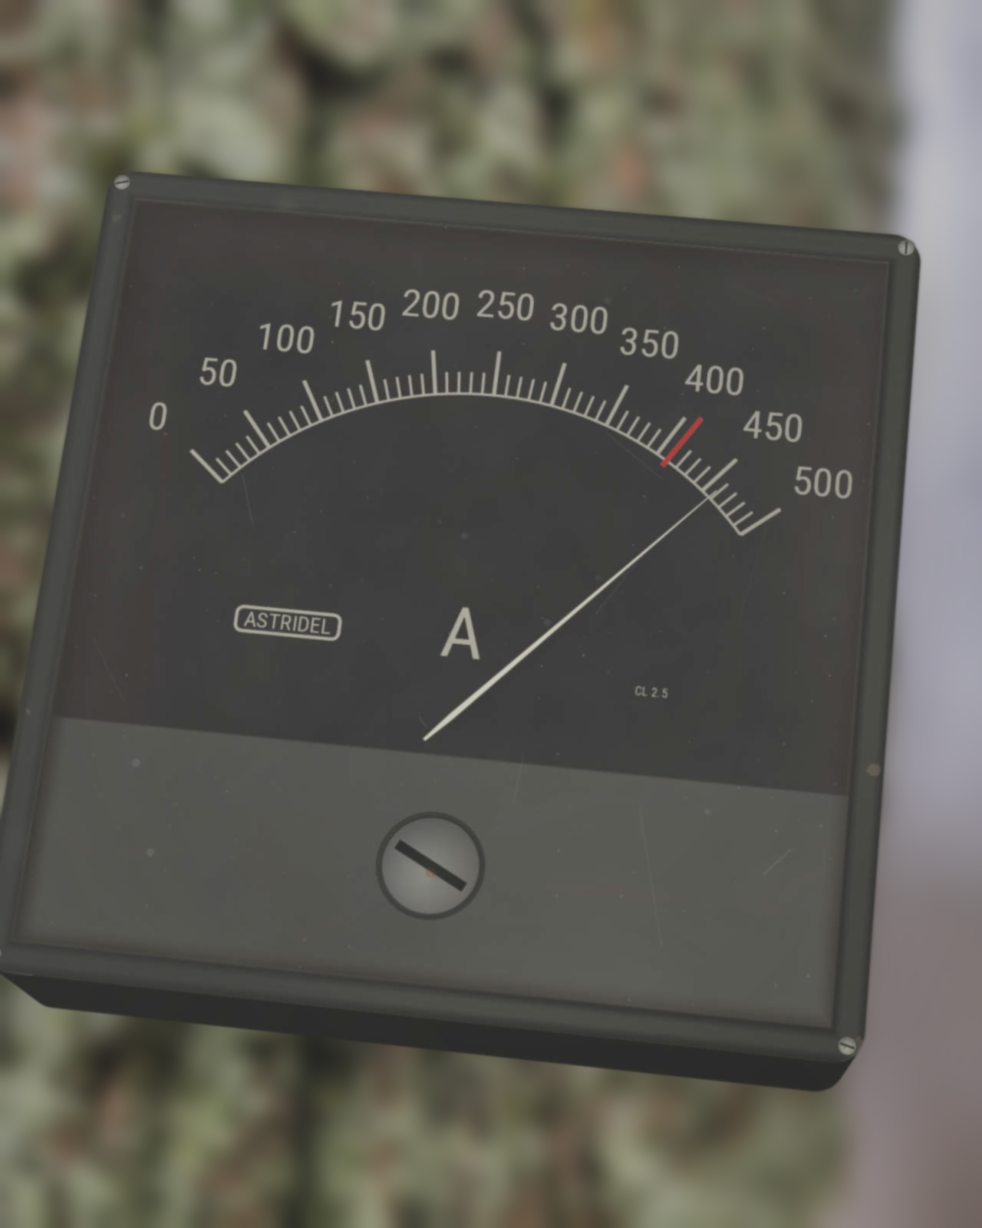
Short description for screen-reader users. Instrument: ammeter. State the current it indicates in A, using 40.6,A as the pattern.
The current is 460,A
